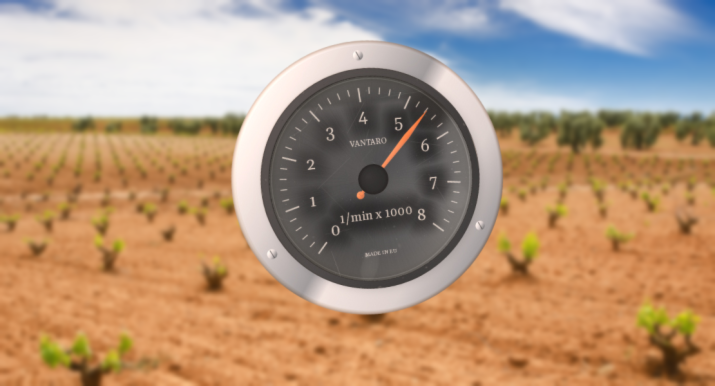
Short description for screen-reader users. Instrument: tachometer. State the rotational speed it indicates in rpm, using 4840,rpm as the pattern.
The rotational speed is 5400,rpm
